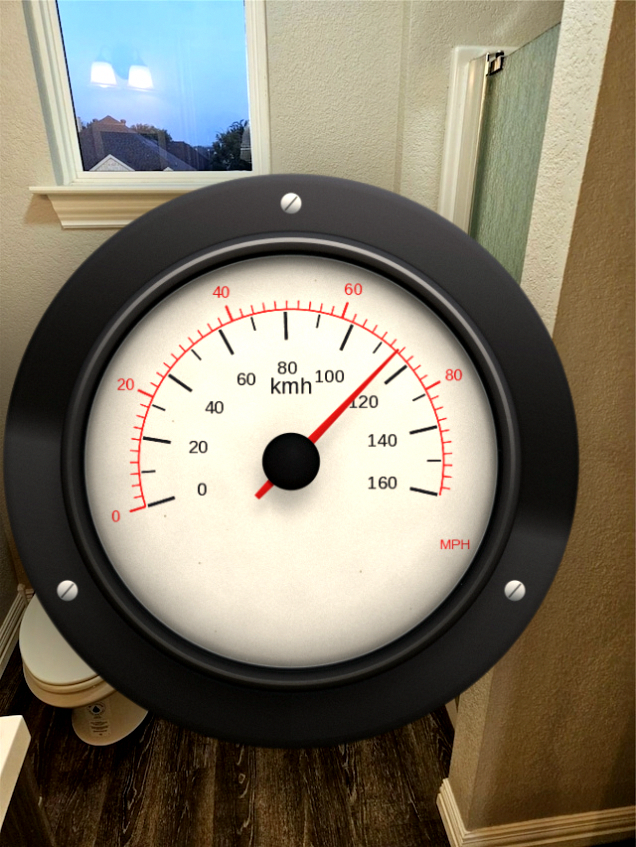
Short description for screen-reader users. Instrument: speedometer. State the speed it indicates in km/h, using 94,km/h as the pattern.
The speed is 115,km/h
